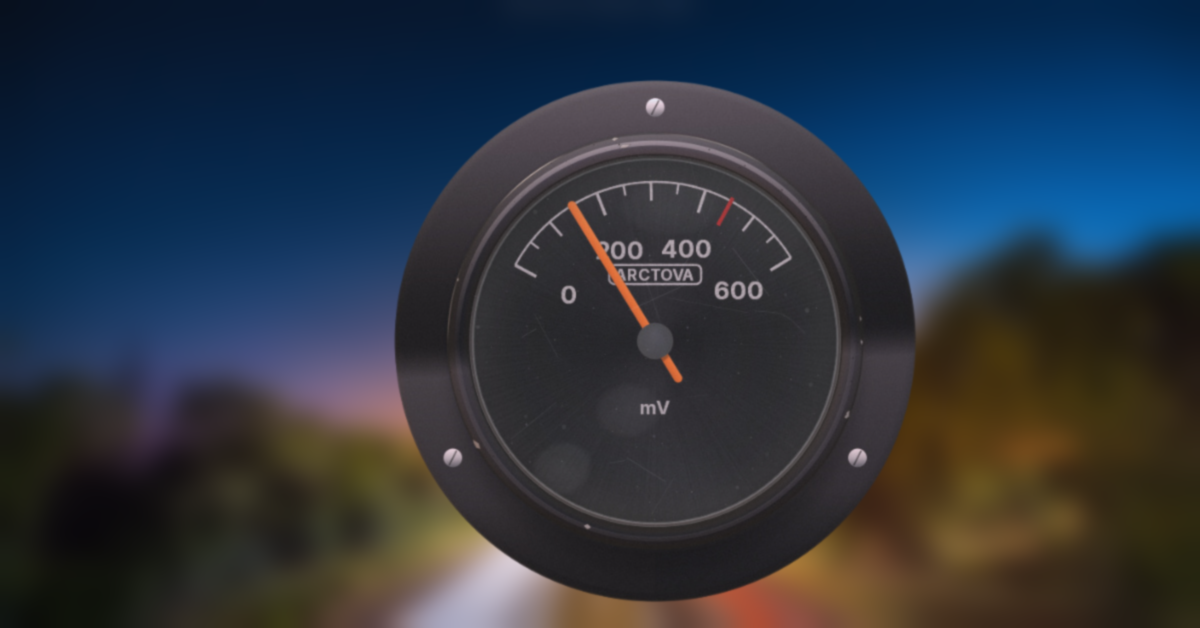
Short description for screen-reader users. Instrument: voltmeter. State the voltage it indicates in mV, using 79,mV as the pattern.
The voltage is 150,mV
